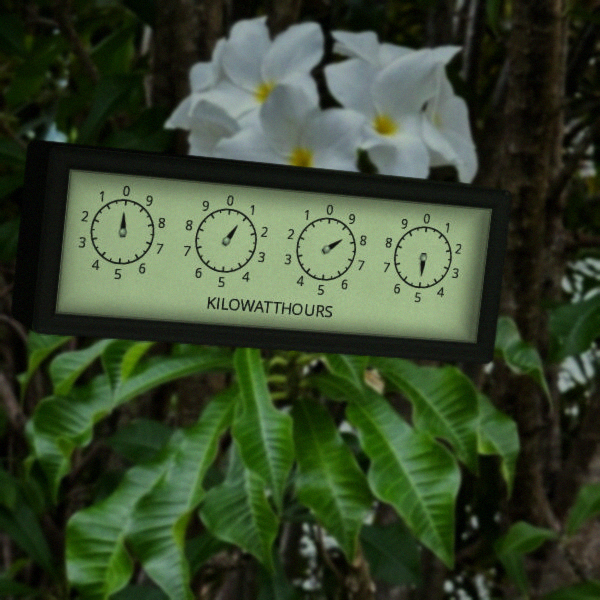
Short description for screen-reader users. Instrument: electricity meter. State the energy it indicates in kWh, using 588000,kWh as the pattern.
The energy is 85,kWh
